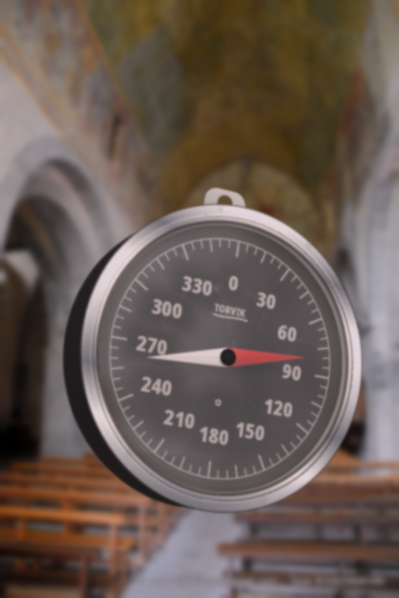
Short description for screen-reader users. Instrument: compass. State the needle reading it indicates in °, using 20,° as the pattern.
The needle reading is 80,°
